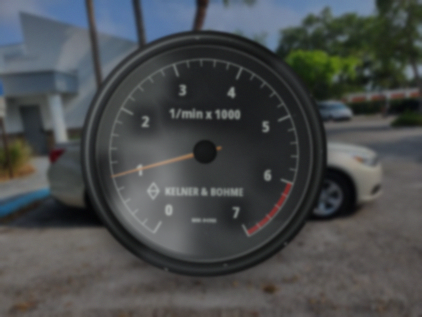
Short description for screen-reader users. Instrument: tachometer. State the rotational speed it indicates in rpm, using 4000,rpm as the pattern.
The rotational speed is 1000,rpm
